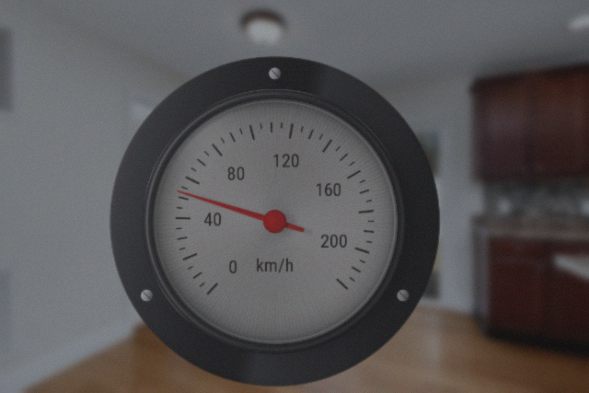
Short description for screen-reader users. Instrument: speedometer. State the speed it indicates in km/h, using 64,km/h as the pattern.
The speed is 52.5,km/h
